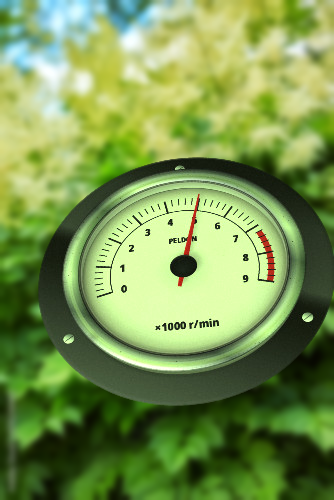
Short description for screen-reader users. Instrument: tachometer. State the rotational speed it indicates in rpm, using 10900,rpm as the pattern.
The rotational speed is 5000,rpm
